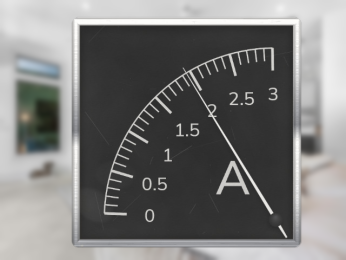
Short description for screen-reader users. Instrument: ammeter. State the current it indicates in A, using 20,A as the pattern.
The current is 1.95,A
